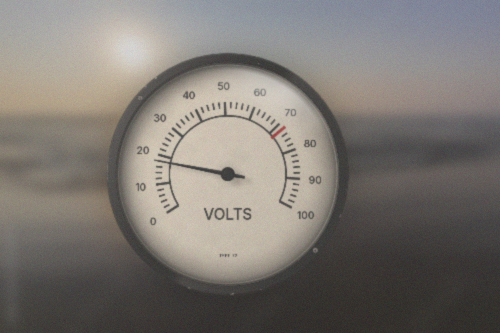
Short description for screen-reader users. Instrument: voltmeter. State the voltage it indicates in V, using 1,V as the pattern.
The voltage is 18,V
